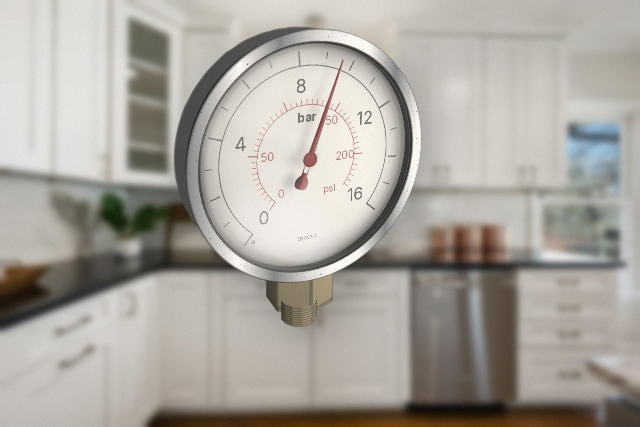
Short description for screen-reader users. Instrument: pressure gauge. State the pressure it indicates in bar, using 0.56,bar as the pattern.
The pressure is 9.5,bar
